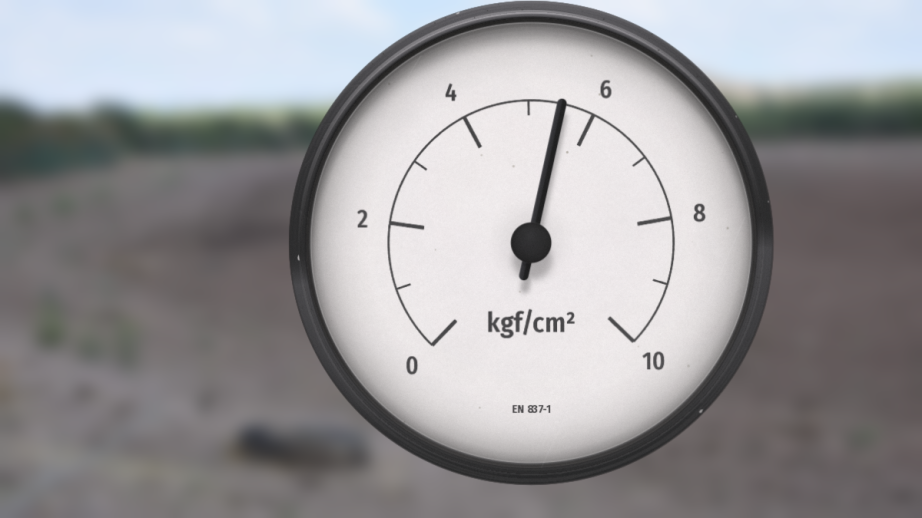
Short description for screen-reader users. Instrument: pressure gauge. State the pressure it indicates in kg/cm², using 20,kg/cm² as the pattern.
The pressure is 5.5,kg/cm²
